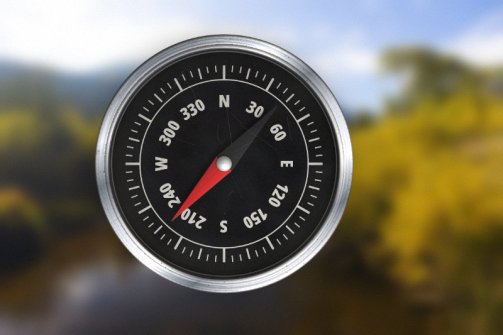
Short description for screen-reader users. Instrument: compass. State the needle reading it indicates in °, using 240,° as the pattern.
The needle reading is 222.5,°
